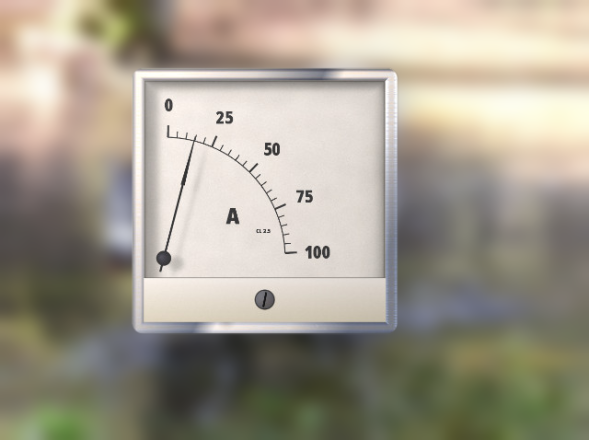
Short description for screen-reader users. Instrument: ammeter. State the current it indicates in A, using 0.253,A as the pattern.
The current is 15,A
